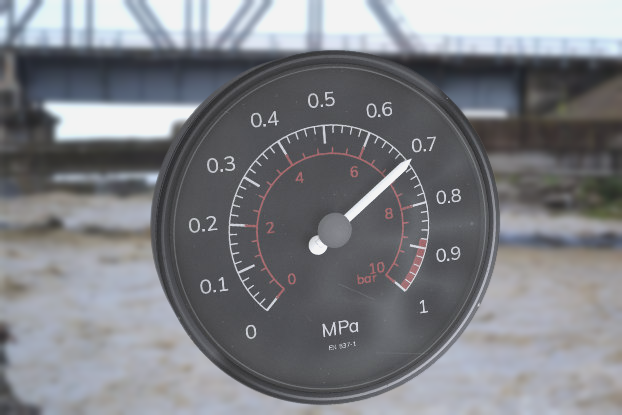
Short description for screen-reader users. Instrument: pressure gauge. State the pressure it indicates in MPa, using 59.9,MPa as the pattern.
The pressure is 0.7,MPa
